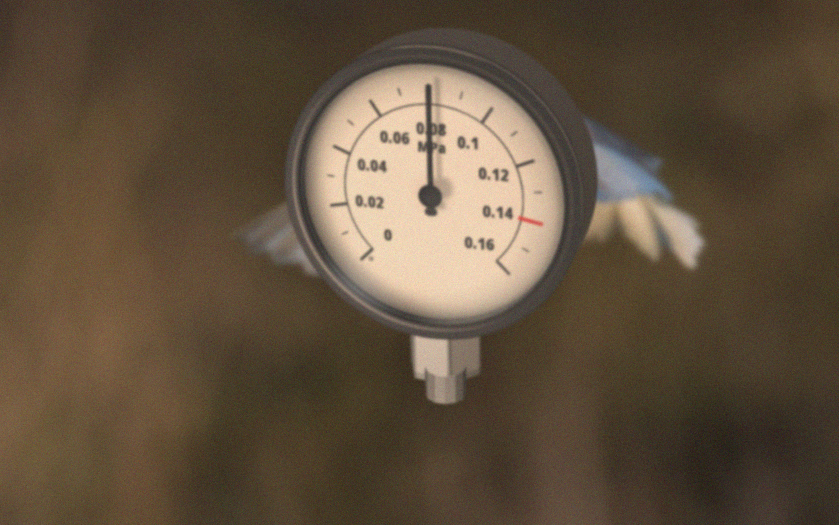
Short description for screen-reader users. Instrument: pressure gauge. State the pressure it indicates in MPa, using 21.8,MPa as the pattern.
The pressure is 0.08,MPa
